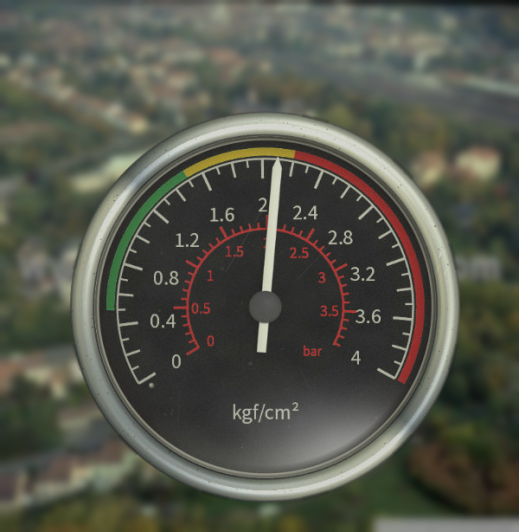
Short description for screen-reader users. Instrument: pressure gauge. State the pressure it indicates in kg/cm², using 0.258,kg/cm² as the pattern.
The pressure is 2.1,kg/cm²
